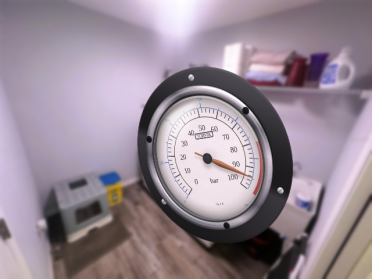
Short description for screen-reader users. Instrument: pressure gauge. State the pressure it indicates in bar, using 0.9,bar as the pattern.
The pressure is 94,bar
